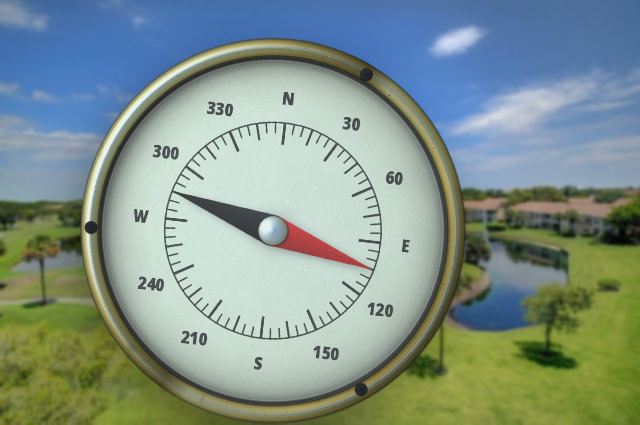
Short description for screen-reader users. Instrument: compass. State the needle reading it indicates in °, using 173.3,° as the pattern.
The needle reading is 105,°
